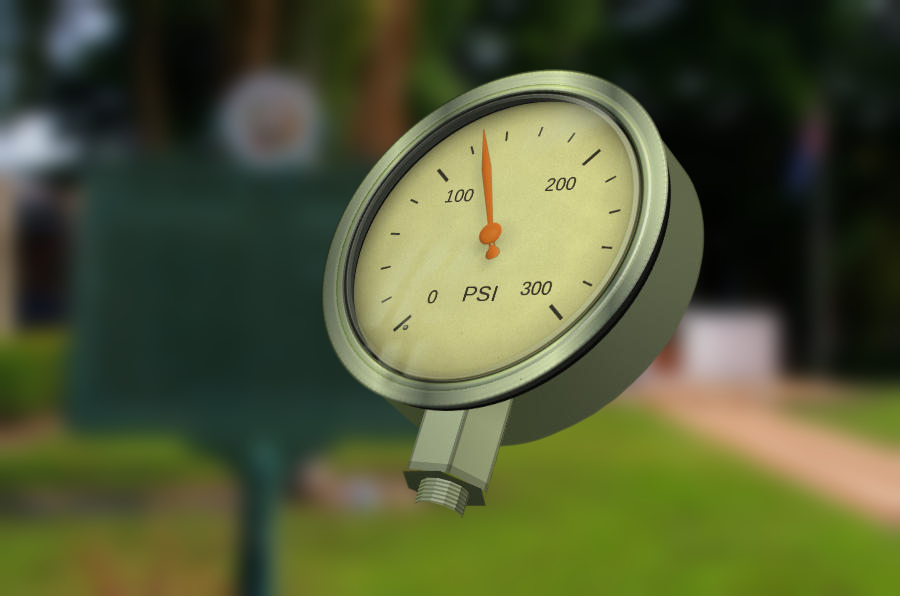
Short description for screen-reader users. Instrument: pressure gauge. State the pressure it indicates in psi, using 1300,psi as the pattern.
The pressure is 130,psi
